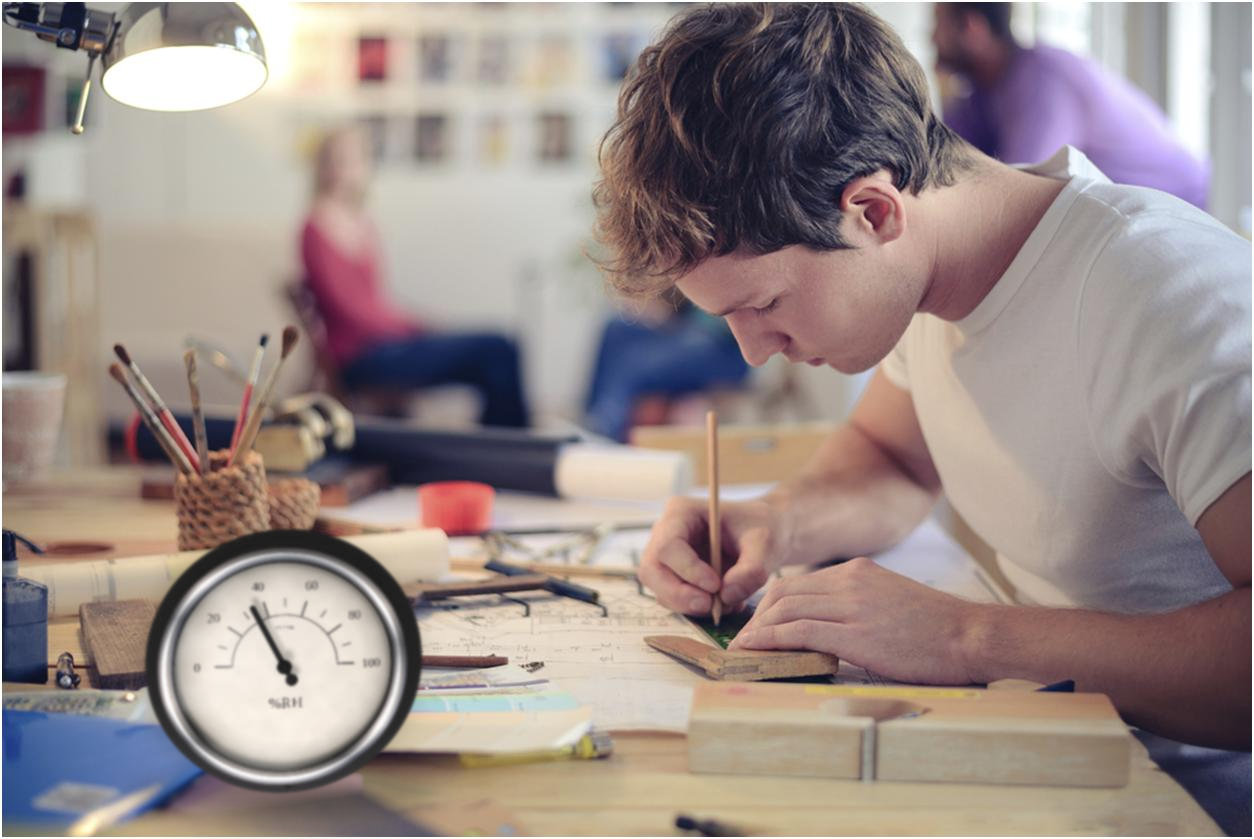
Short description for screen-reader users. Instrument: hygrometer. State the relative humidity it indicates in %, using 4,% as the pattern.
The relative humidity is 35,%
